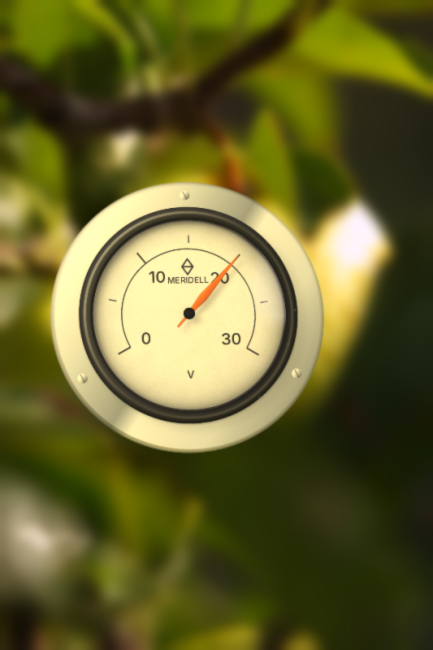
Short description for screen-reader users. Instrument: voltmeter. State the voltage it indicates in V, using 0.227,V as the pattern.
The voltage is 20,V
